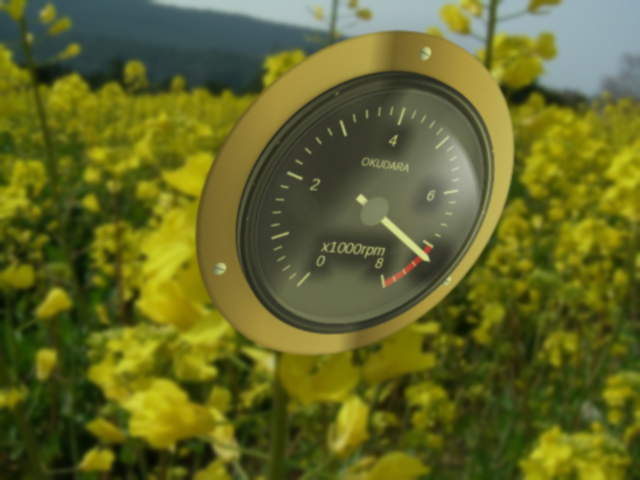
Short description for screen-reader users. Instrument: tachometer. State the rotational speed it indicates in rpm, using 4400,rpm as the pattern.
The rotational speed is 7200,rpm
